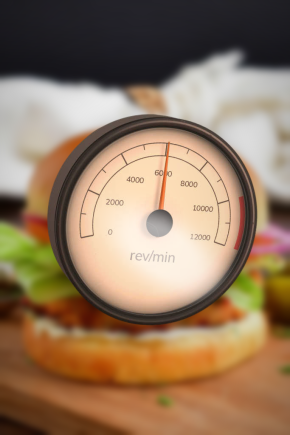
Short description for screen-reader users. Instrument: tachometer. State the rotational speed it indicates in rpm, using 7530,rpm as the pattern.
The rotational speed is 6000,rpm
